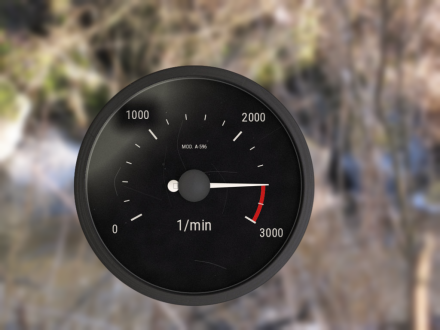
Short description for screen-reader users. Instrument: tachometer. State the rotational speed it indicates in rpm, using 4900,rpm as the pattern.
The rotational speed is 2600,rpm
